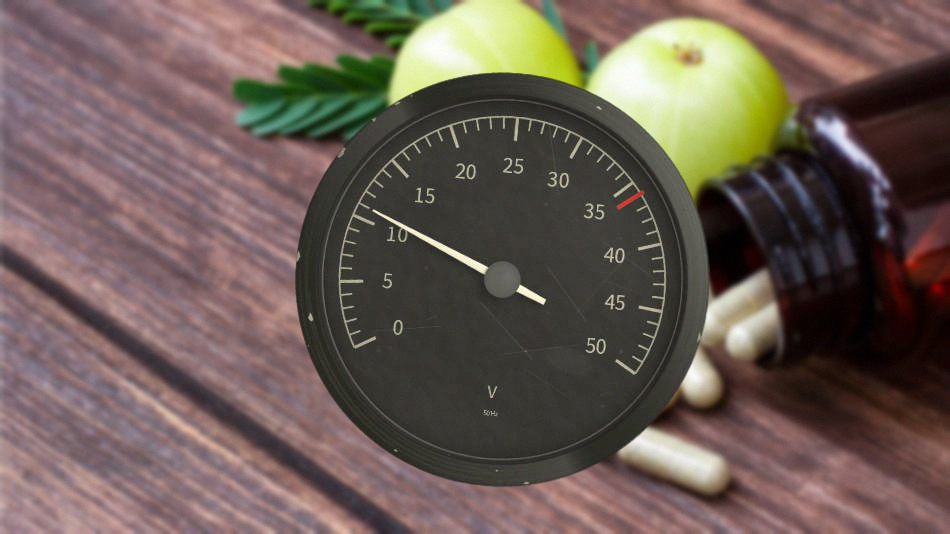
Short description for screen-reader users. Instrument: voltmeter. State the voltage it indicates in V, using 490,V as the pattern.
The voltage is 11,V
